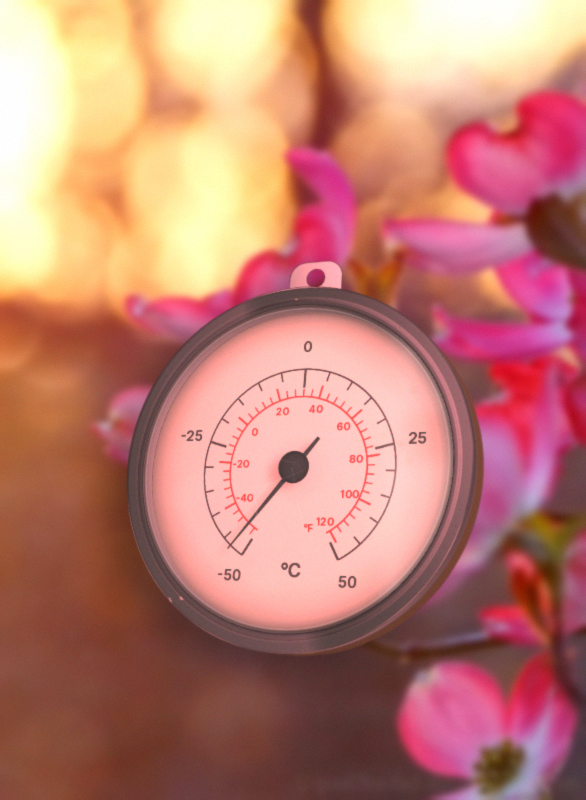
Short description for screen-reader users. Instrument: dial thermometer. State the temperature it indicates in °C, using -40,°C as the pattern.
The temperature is -47.5,°C
